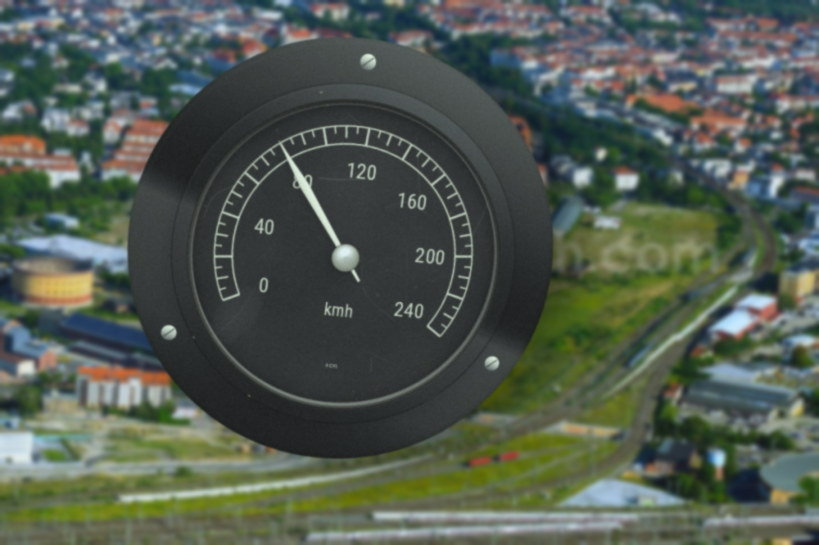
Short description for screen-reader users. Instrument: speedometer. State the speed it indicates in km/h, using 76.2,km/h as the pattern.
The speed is 80,km/h
